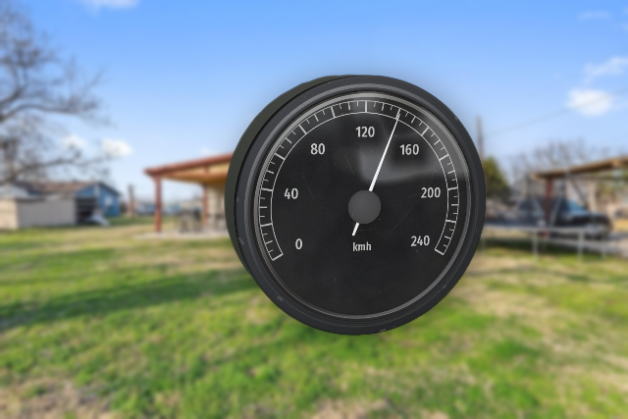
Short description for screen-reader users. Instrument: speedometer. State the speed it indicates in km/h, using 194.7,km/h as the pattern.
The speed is 140,km/h
